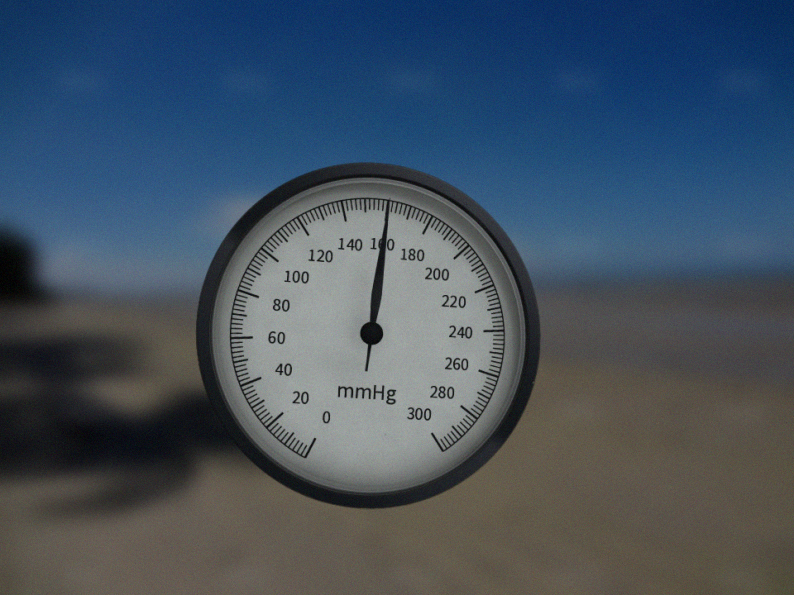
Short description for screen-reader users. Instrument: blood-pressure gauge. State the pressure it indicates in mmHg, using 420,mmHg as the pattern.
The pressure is 160,mmHg
